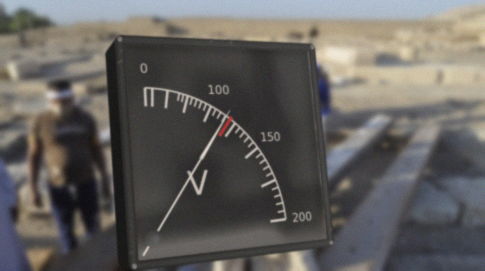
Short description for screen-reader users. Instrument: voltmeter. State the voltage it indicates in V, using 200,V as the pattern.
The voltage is 115,V
